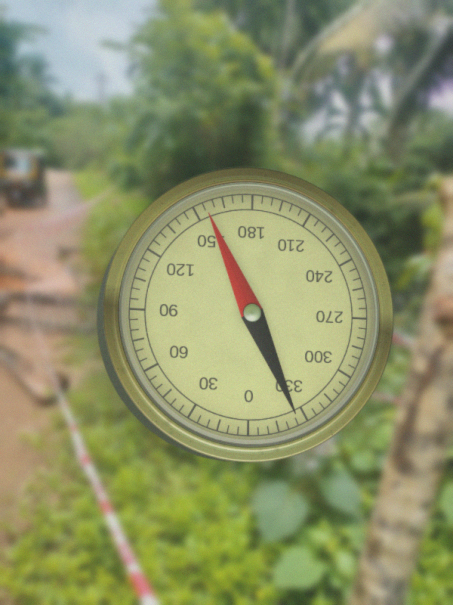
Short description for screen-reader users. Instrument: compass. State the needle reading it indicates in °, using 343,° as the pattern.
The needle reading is 155,°
